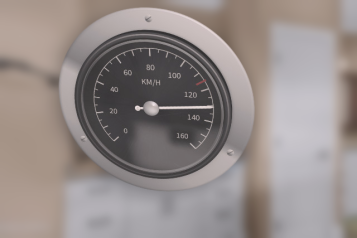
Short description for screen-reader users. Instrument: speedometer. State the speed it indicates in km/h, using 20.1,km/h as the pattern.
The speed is 130,km/h
